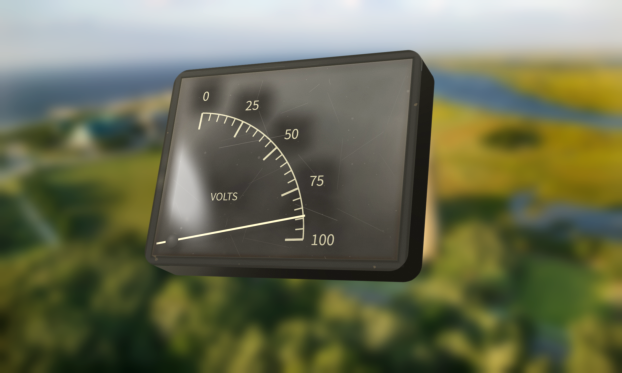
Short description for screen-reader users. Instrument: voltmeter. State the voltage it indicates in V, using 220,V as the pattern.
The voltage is 90,V
